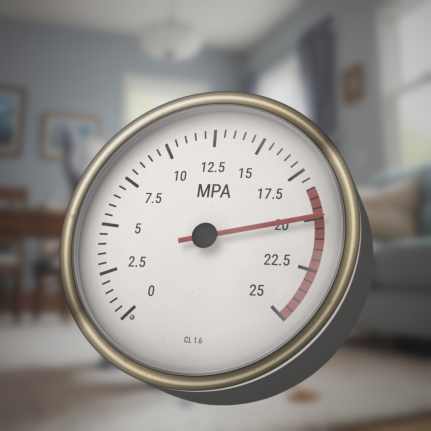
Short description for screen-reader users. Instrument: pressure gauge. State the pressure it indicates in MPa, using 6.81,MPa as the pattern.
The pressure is 20,MPa
